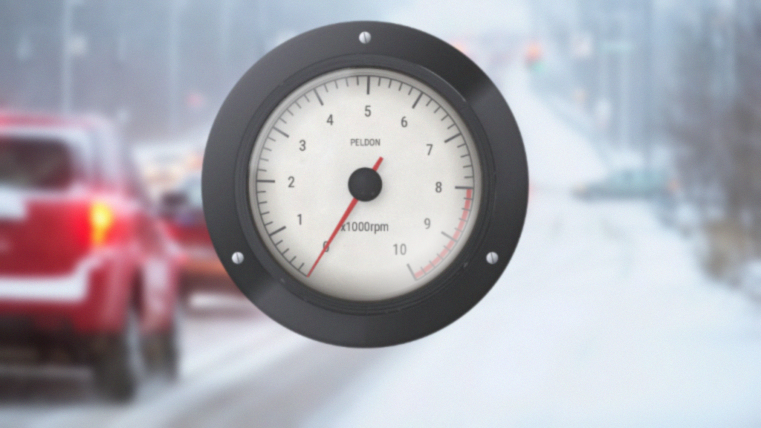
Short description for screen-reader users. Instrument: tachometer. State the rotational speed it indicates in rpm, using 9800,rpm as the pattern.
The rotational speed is 0,rpm
